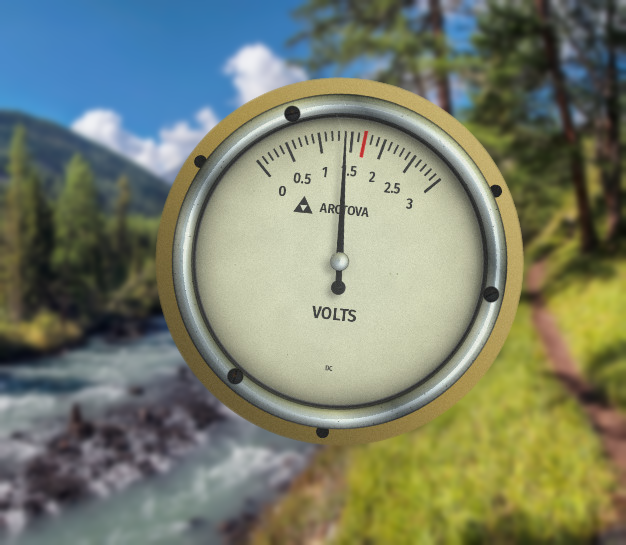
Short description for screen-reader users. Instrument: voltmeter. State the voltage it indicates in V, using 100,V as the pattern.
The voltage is 1.4,V
